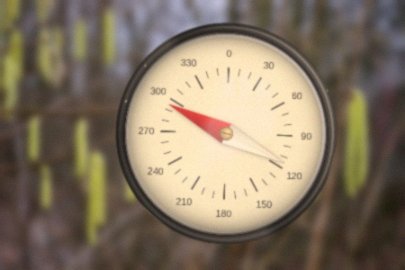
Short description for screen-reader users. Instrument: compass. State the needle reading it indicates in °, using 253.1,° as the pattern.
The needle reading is 295,°
